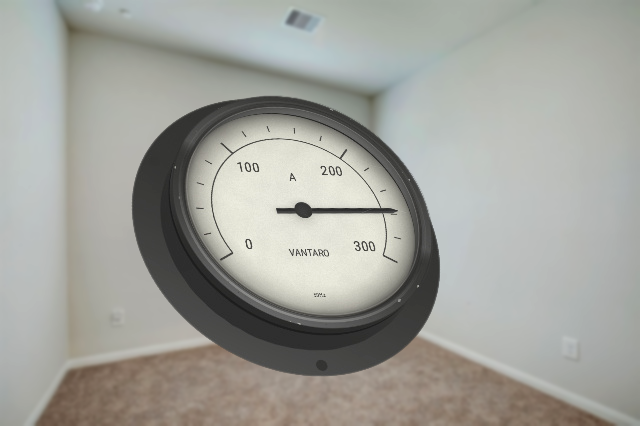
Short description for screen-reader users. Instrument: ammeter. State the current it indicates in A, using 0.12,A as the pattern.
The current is 260,A
